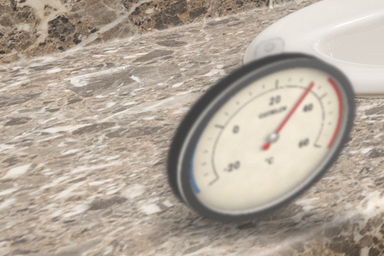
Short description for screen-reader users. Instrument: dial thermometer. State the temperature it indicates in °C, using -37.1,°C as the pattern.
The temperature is 32,°C
